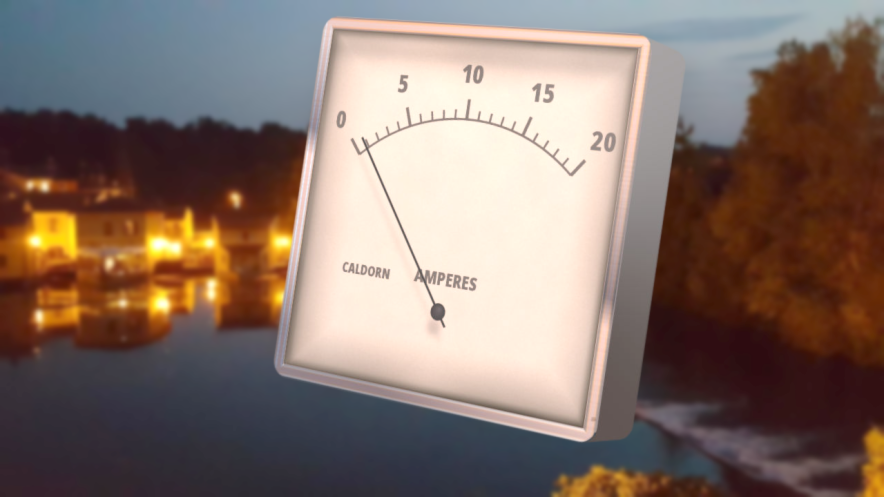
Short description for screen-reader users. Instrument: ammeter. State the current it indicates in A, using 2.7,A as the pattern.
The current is 1,A
